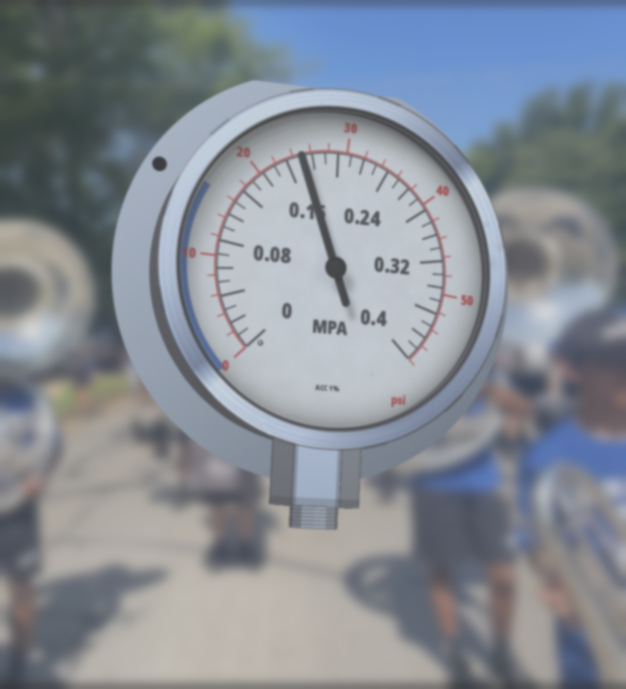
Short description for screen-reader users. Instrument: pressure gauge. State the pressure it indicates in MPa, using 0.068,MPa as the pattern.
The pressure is 0.17,MPa
